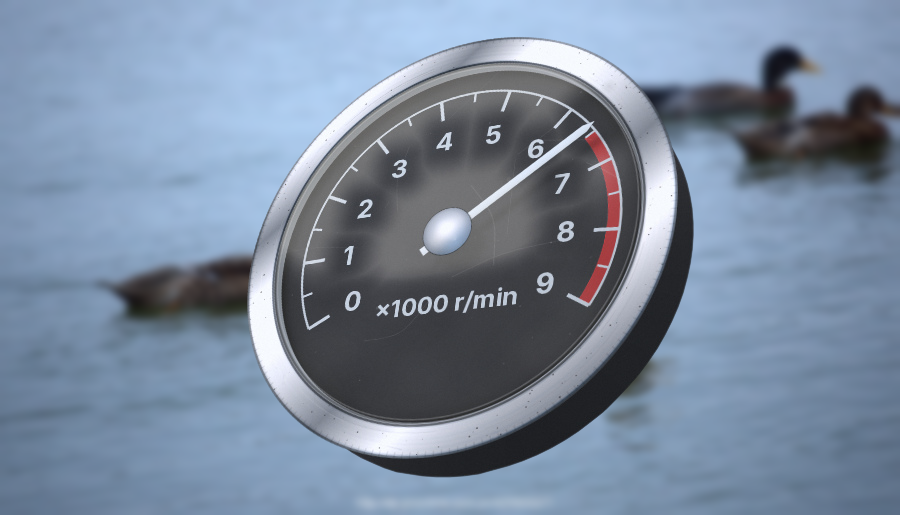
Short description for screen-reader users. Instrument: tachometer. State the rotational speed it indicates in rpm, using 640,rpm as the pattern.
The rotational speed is 6500,rpm
